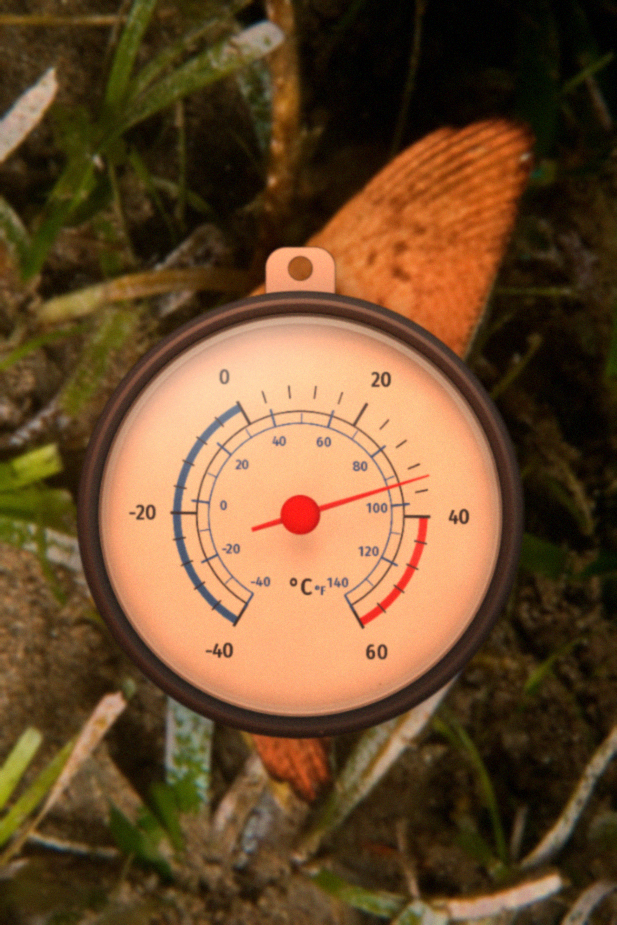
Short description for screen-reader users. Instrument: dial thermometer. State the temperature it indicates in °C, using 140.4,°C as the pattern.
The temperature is 34,°C
